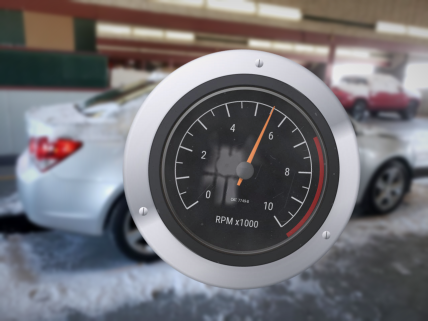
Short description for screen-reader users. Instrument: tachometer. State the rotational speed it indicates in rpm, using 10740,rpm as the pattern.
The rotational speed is 5500,rpm
